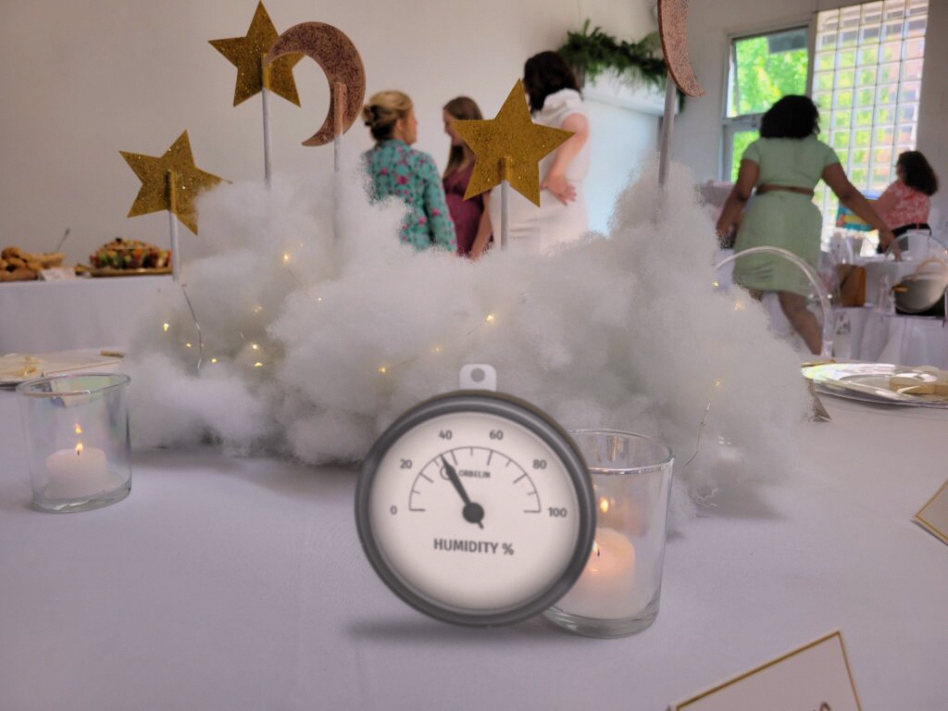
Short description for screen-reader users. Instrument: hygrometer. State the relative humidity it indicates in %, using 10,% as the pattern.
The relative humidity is 35,%
